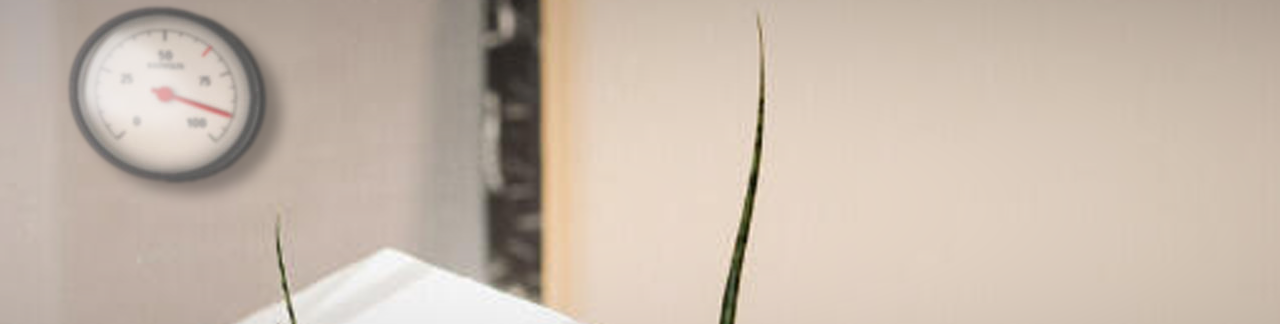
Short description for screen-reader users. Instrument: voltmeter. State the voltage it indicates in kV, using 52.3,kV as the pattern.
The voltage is 90,kV
